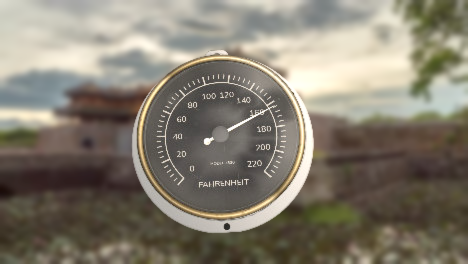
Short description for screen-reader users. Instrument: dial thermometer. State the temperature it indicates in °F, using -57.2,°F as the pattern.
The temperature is 164,°F
